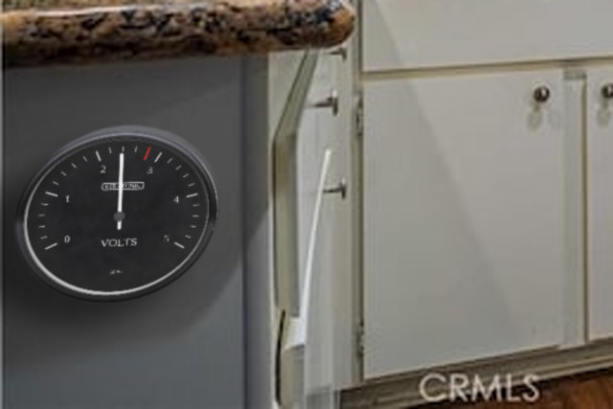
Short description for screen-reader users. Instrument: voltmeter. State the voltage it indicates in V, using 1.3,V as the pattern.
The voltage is 2.4,V
